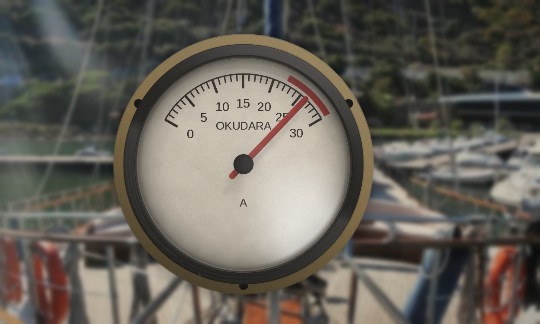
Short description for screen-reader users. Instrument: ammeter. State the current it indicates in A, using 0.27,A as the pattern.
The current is 26,A
